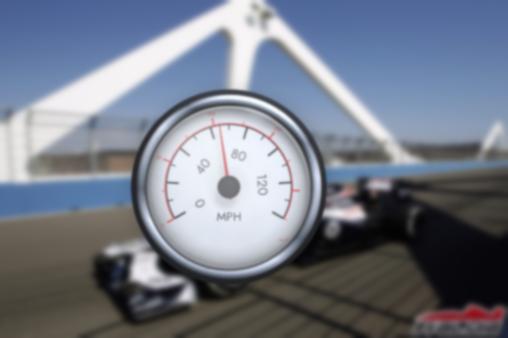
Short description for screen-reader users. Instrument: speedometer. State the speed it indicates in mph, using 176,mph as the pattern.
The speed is 65,mph
